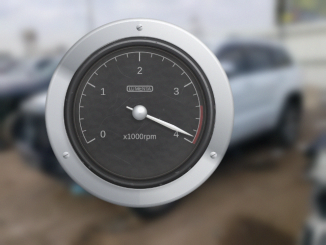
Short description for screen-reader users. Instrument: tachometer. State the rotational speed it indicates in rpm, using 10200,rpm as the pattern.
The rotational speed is 3900,rpm
